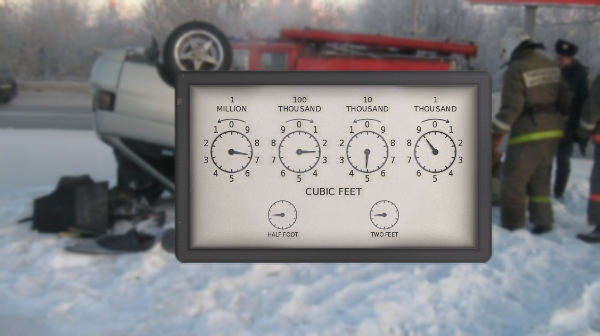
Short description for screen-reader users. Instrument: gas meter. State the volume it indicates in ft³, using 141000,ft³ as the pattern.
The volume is 724900,ft³
